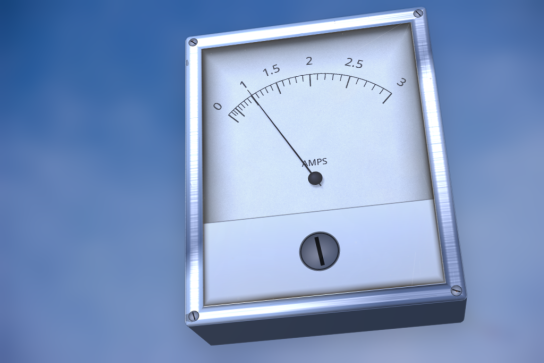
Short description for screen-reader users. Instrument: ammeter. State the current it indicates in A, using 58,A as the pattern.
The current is 1,A
